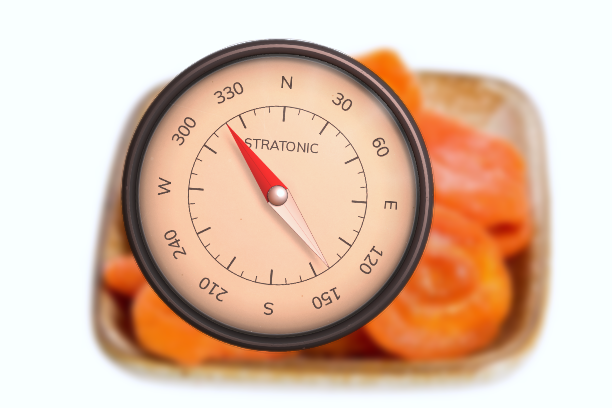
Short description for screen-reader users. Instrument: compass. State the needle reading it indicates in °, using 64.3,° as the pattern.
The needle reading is 320,°
